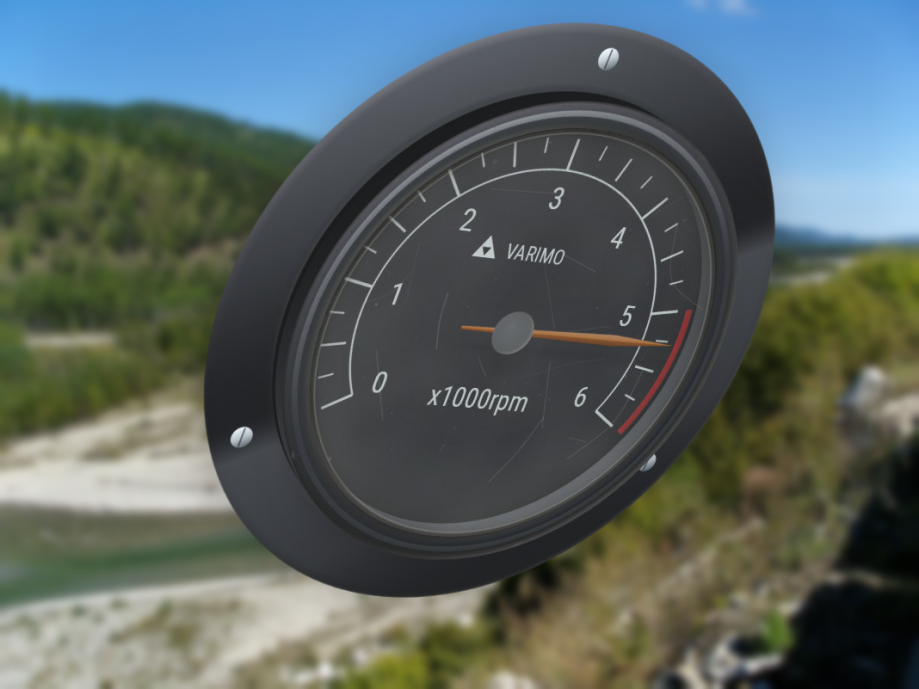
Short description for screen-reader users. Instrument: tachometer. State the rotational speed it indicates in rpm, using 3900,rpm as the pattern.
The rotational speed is 5250,rpm
